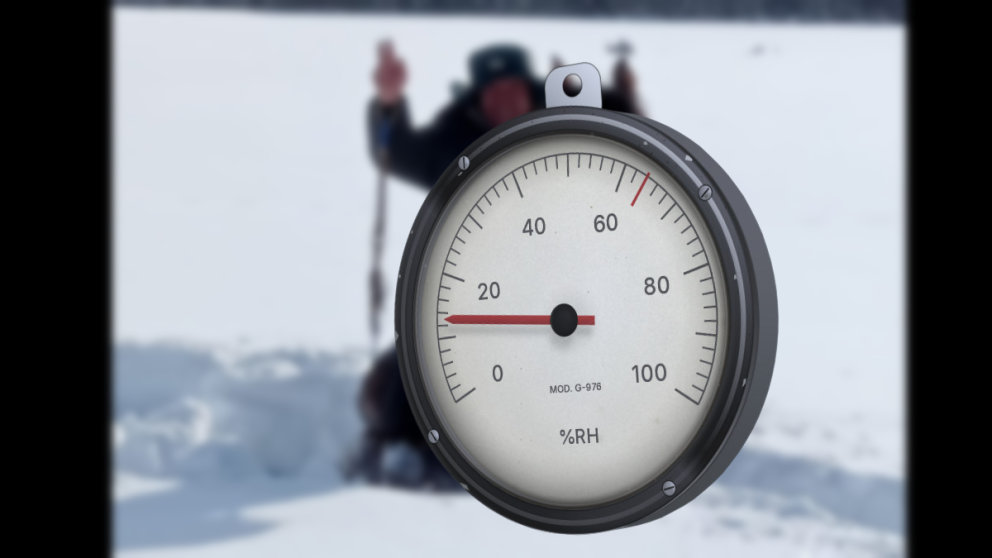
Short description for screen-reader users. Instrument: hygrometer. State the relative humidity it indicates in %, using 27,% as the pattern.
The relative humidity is 13,%
